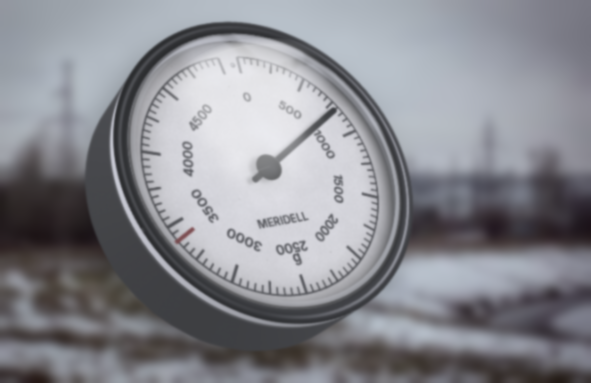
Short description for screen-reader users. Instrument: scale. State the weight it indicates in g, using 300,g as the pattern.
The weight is 800,g
